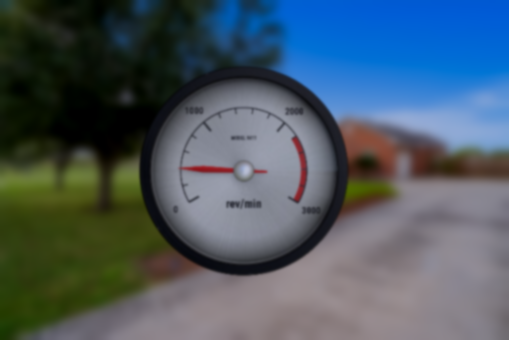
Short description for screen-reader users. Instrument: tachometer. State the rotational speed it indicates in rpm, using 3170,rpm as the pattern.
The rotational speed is 400,rpm
